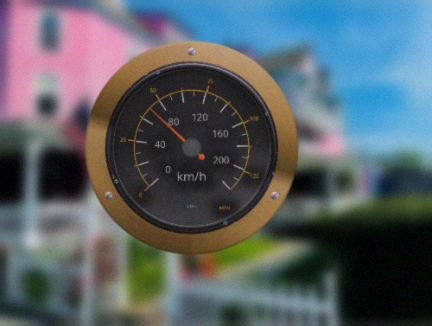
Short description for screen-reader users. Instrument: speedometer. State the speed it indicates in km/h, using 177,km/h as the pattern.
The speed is 70,km/h
